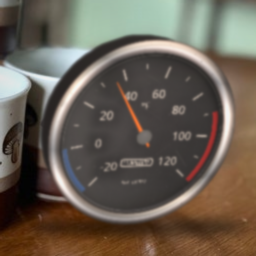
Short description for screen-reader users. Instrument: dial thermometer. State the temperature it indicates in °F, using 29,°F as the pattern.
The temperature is 35,°F
